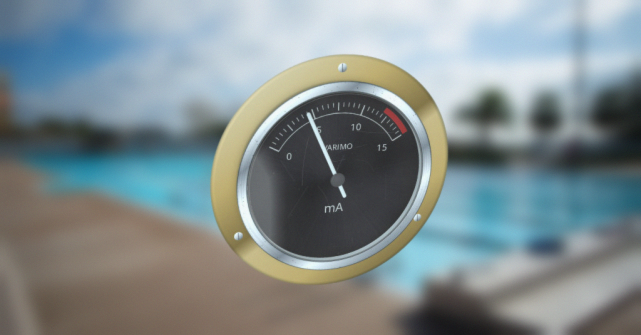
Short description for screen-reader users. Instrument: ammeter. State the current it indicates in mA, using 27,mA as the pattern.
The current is 4.5,mA
